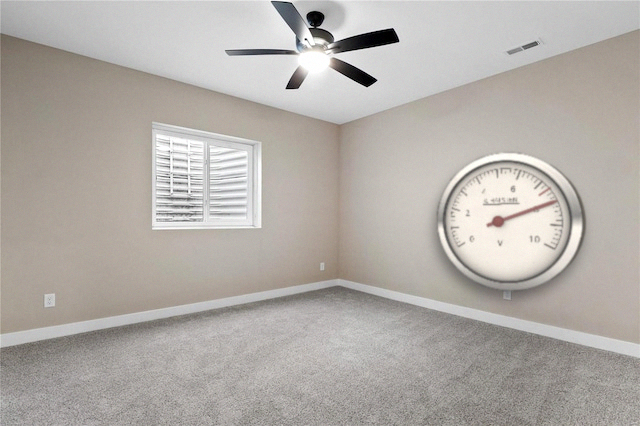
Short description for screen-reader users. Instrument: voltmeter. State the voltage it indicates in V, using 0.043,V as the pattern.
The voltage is 8,V
